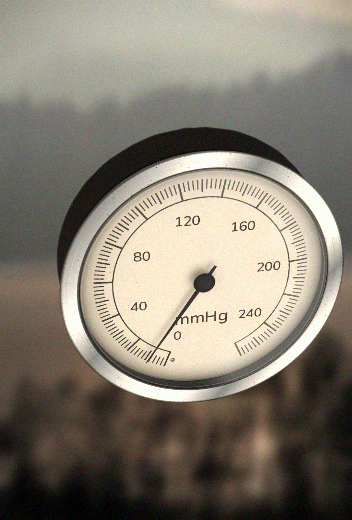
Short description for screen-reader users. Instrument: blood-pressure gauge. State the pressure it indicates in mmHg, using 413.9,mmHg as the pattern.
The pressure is 10,mmHg
